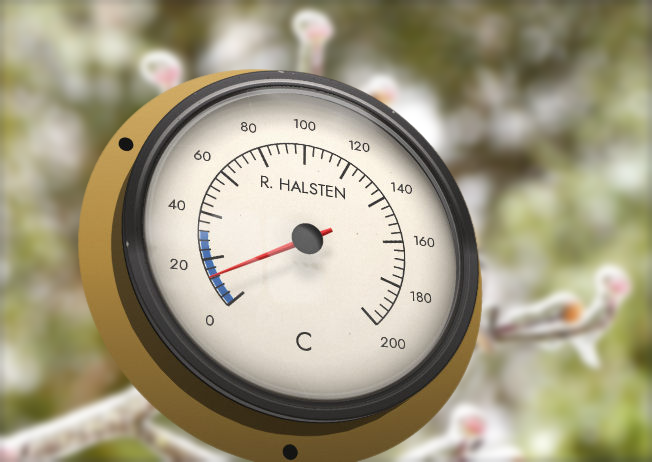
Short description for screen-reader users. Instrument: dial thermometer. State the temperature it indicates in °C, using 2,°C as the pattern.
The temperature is 12,°C
